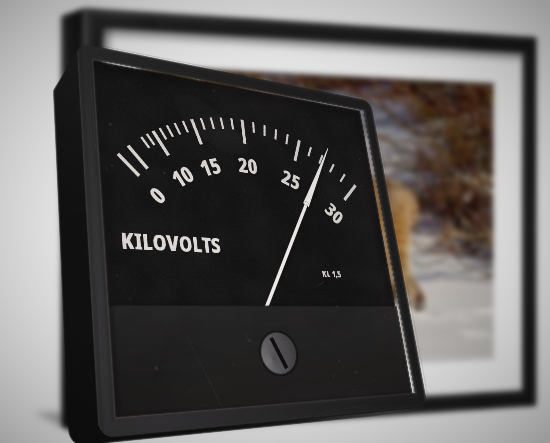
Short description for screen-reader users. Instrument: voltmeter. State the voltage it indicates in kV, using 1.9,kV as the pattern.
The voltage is 27,kV
